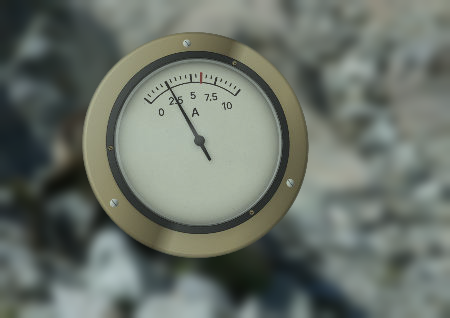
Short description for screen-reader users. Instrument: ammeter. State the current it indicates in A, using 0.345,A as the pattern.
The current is 2.5,A
